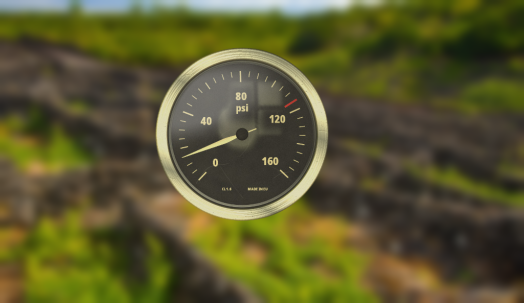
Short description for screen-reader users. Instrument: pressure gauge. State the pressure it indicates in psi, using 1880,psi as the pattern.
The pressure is 15,psi
